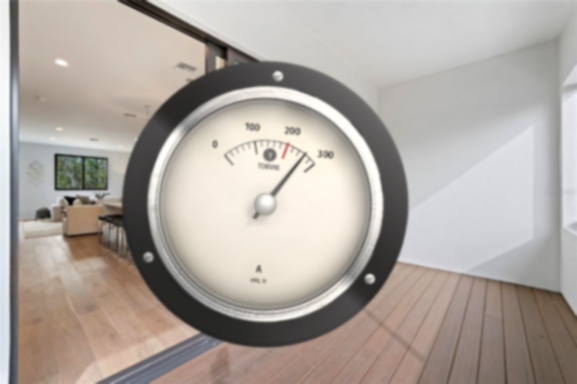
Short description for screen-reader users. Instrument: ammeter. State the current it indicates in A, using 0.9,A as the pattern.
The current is 260,A
